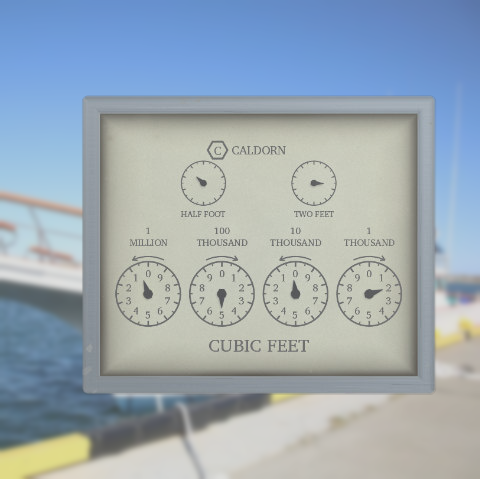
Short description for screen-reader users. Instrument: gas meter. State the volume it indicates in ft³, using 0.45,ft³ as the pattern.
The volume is 50200,ft³
